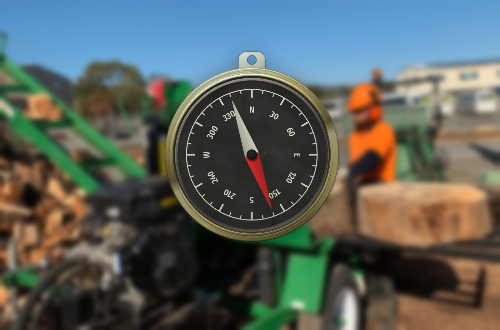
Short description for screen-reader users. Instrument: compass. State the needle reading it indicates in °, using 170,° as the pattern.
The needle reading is 160,°
